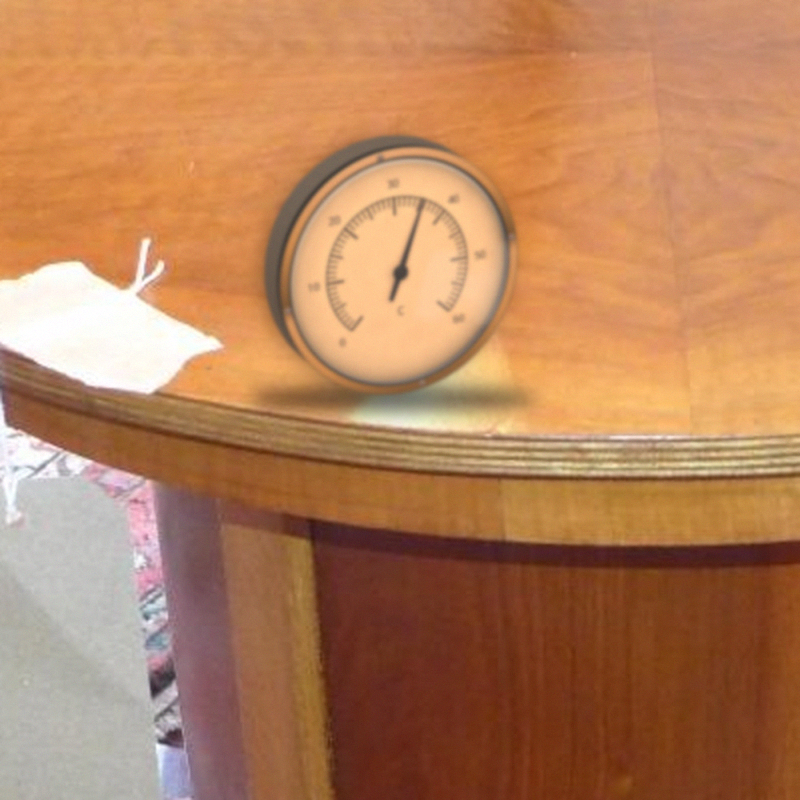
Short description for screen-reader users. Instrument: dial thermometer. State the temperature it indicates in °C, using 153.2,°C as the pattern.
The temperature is 35,°C
